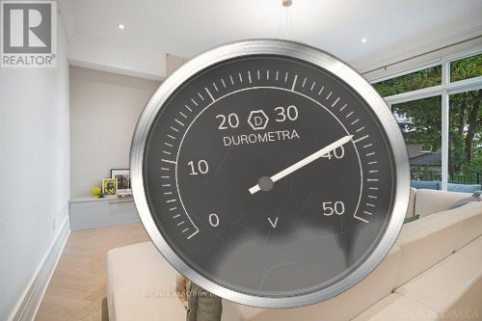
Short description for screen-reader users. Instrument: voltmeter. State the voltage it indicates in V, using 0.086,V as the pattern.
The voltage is 39,V
